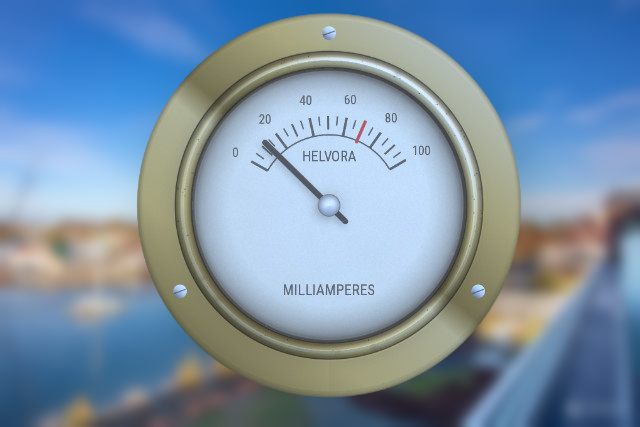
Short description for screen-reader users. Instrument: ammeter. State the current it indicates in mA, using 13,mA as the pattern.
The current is 12.5,mA
